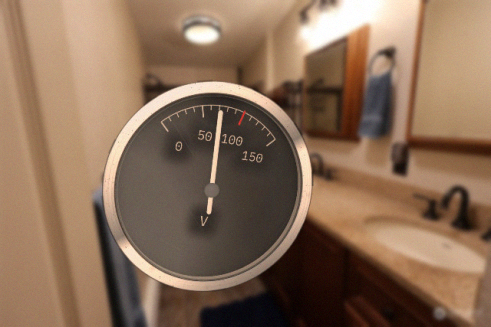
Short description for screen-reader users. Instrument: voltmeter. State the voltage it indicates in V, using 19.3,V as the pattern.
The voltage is 70,V
